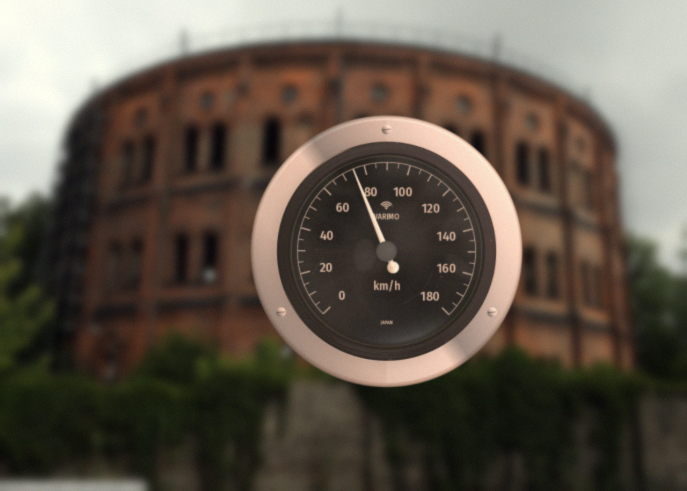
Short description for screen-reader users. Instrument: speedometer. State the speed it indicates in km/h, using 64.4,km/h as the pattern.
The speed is 75,km/h
